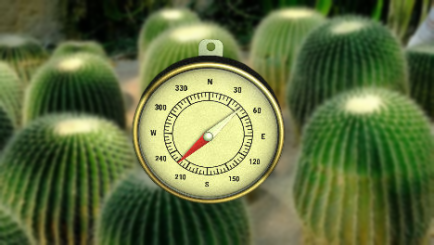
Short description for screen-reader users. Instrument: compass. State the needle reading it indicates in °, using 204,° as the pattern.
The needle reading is 225,°
